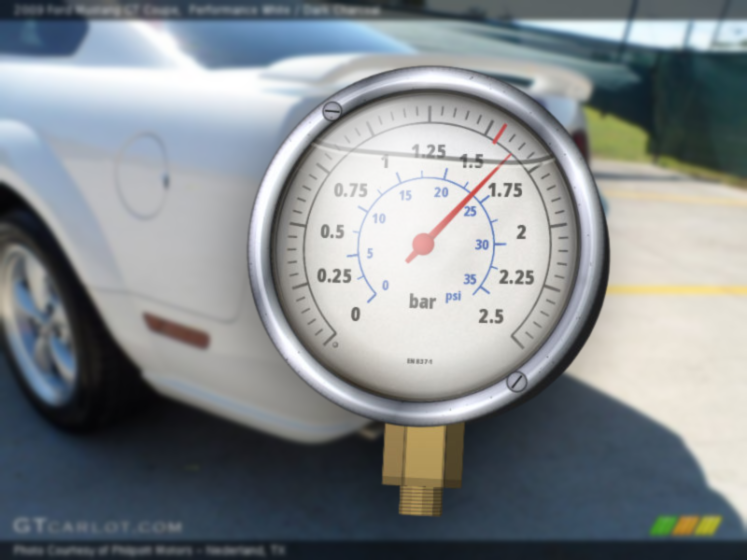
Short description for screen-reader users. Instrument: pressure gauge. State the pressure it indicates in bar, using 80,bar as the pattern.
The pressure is 1.65,bar
